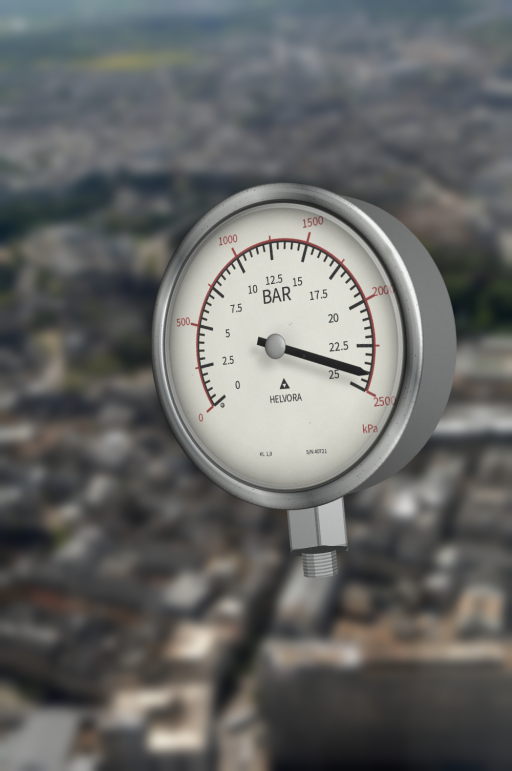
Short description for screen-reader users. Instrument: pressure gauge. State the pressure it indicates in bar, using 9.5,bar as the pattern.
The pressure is 24,bar
